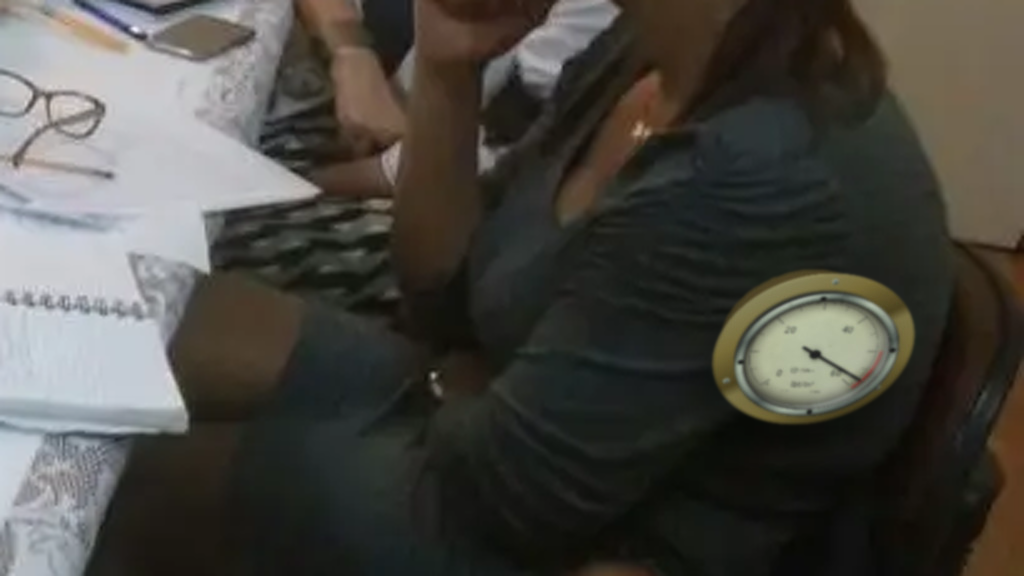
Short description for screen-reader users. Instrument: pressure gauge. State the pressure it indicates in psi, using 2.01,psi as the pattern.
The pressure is 57.5,psi
